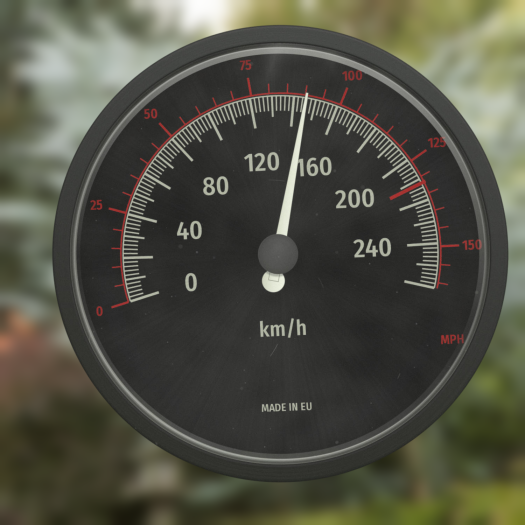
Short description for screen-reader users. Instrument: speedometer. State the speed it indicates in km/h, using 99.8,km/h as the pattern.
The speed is 146,km/h
